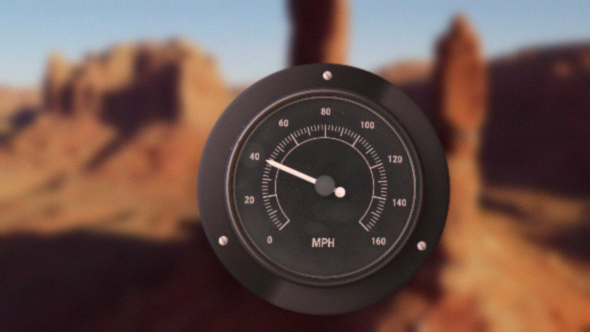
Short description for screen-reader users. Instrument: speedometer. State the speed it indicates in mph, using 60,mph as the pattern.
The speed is 40,mph
